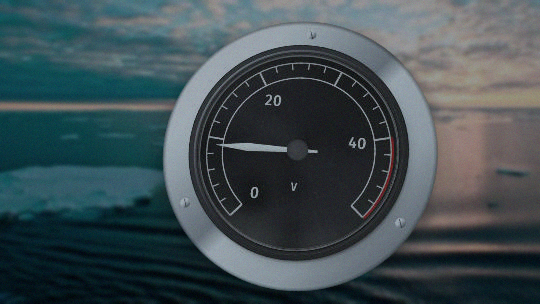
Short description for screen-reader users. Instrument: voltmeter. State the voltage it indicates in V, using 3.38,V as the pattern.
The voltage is 9,V
